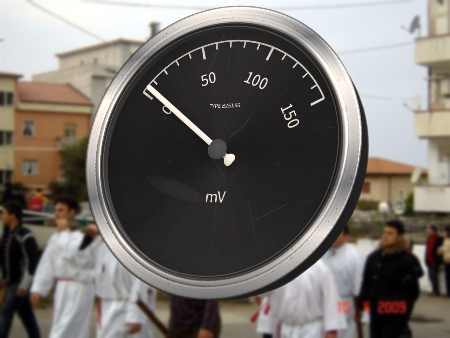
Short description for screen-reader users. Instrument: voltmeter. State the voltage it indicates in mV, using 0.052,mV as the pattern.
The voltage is 5,mV
